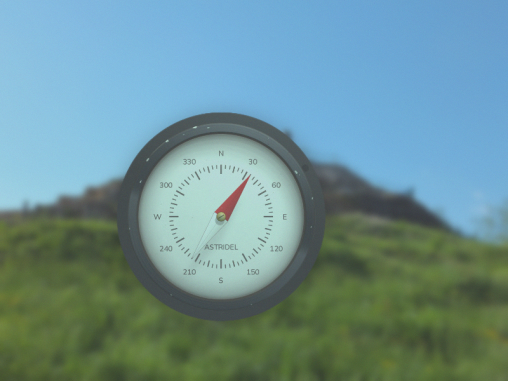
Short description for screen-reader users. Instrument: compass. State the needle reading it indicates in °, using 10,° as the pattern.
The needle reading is 35,°
